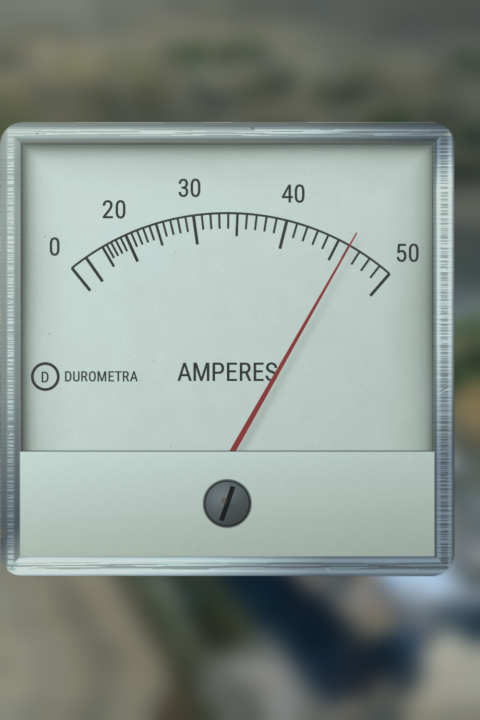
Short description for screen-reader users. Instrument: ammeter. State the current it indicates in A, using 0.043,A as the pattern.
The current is 46,A
